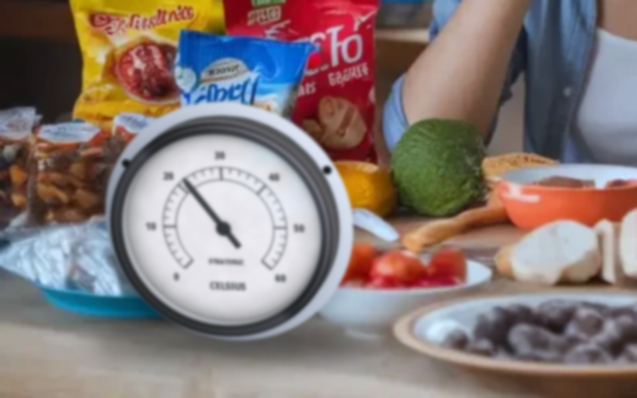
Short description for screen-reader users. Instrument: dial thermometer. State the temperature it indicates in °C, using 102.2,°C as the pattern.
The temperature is 22,°C
